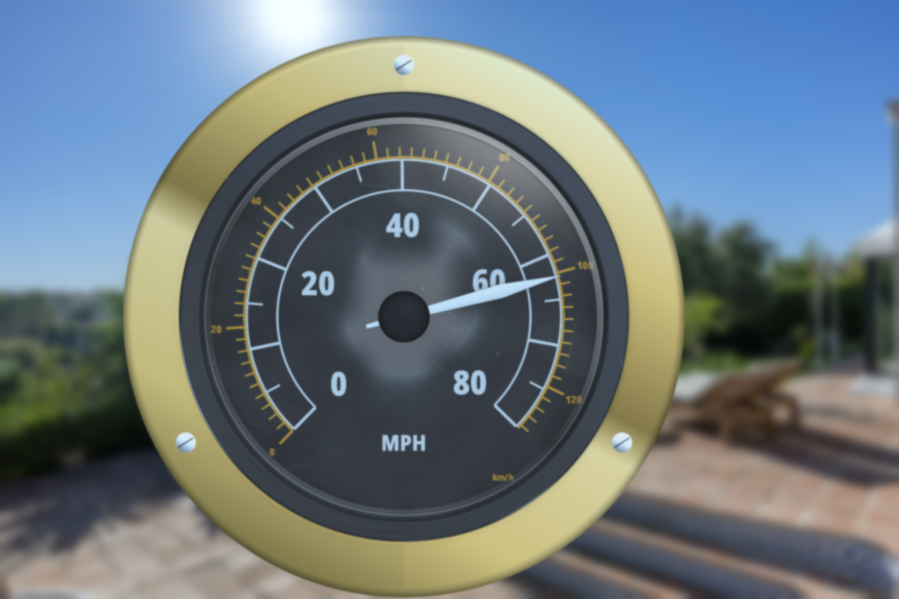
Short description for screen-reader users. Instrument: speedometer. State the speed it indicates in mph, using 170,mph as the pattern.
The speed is 62.5,mph
